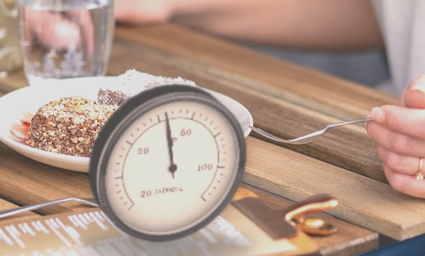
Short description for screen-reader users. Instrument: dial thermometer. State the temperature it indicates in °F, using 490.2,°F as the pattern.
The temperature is 44,°F
